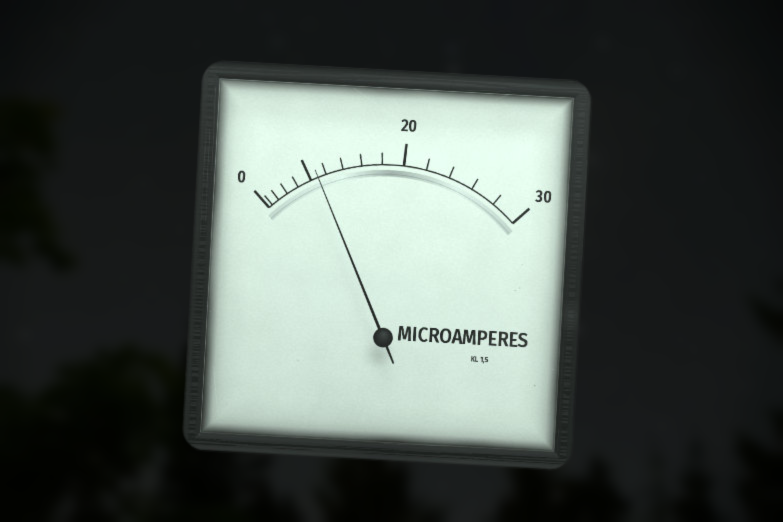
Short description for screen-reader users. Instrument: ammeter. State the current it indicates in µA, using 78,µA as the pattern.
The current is 11,µA
